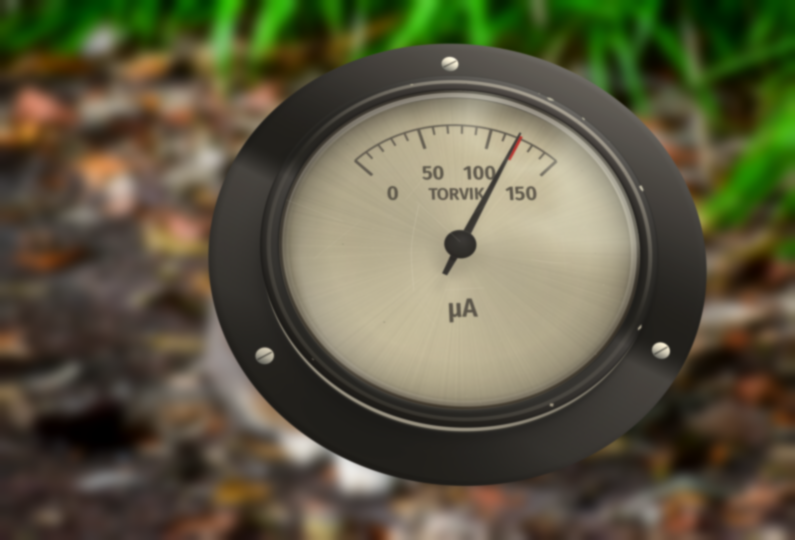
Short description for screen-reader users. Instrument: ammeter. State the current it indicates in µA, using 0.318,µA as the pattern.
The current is 120,µA
